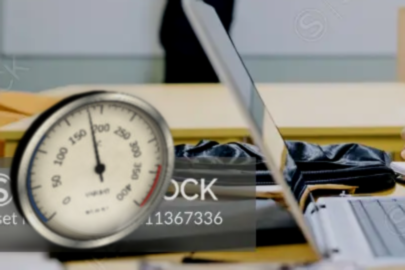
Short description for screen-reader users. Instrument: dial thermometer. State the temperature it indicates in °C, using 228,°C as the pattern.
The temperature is 180,°C
